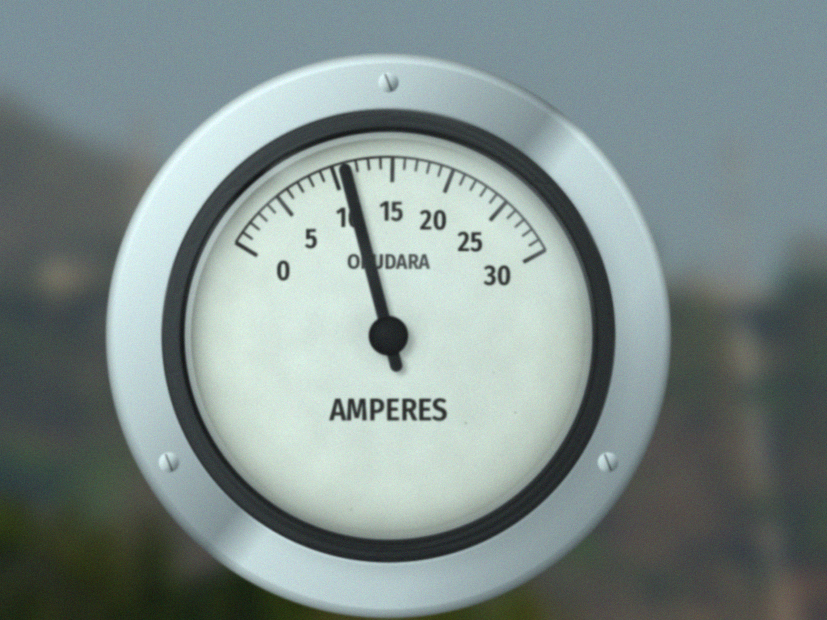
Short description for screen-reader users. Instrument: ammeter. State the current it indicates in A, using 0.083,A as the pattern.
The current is 11,A
